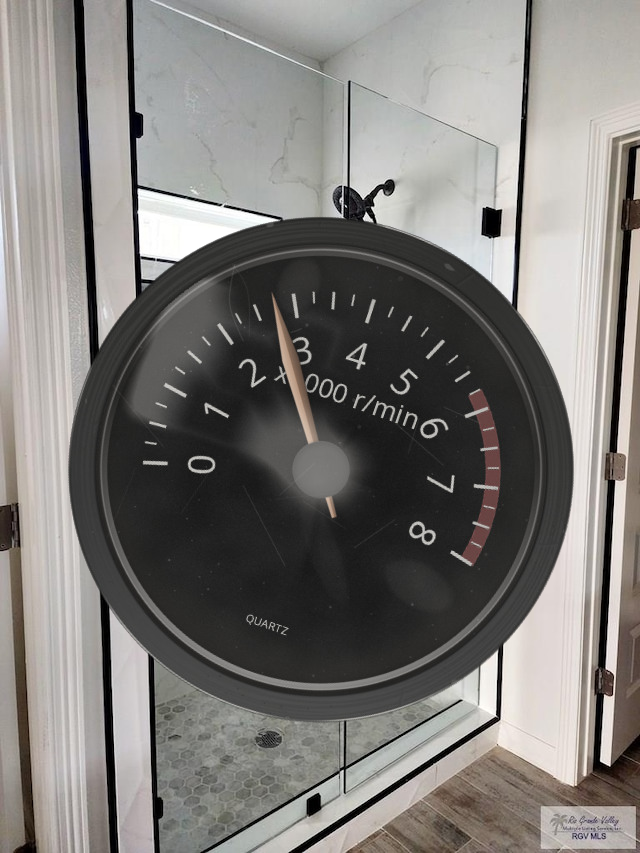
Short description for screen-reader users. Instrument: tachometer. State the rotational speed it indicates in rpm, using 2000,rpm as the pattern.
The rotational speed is 2750,rpm
